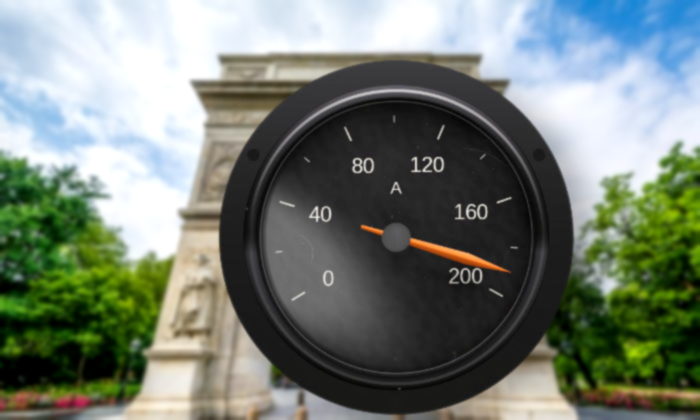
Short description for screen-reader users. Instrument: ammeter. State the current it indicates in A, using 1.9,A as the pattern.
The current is 190,A
